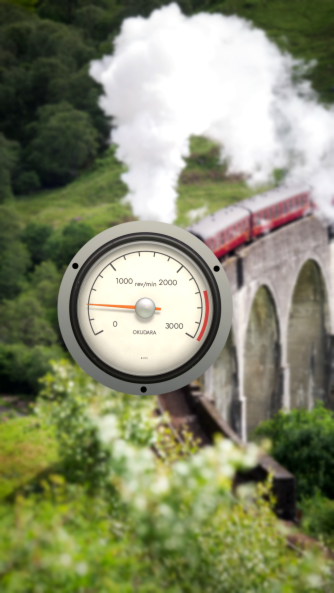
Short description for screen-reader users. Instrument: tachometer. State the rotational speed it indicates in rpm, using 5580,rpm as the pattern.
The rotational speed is 400,rpm
